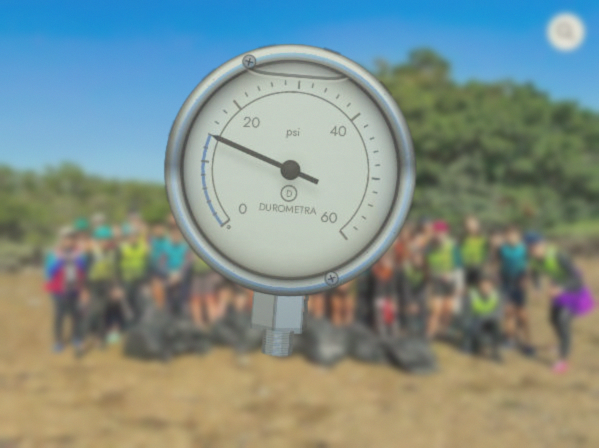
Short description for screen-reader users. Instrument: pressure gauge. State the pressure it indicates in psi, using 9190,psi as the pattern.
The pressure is 14,psi
